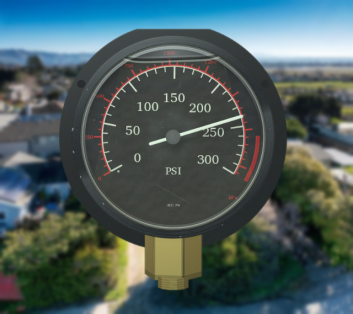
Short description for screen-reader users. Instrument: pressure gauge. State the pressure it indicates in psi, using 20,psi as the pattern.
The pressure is 240,psi
